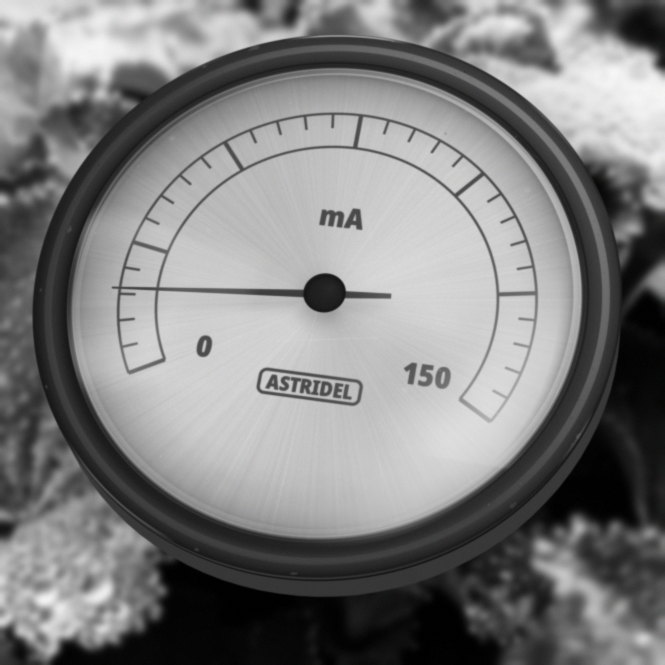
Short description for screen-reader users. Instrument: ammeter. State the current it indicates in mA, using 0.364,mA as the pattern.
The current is 15,mA
